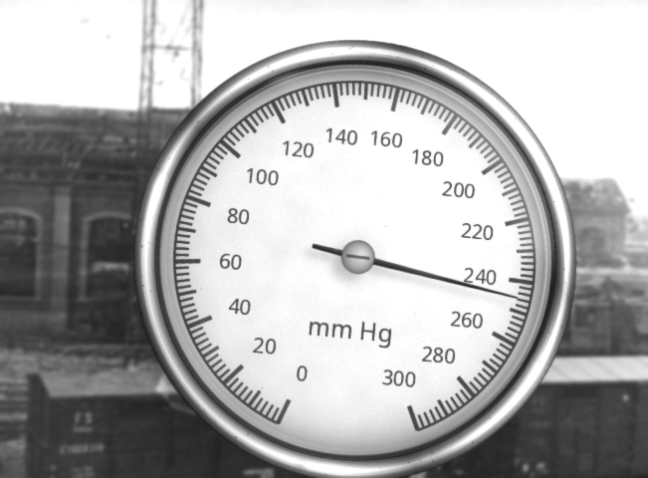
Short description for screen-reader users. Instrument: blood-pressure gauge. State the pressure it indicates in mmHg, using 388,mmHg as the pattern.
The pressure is 246,mmHg
